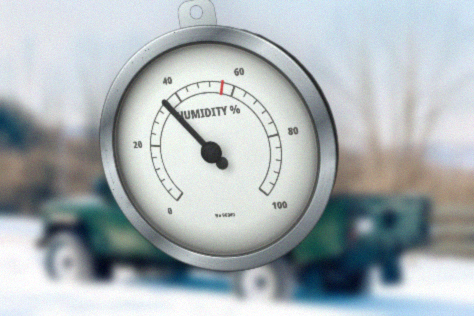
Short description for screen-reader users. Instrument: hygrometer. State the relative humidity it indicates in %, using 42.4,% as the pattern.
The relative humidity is 36,%
